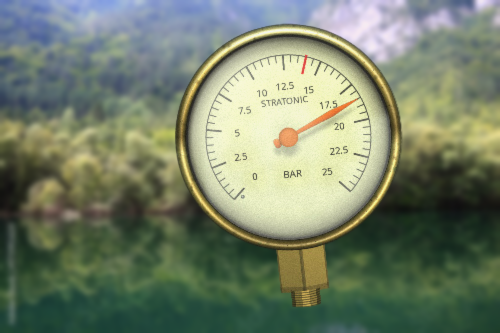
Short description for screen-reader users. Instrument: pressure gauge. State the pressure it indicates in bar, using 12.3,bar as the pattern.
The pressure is 18.5,bar
